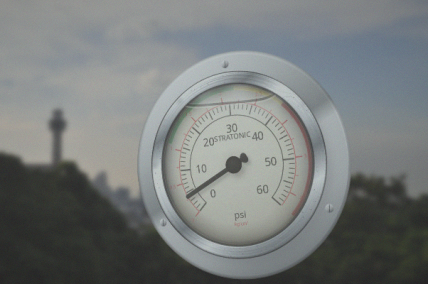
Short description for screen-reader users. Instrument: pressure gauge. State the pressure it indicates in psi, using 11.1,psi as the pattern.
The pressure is 4,psi
